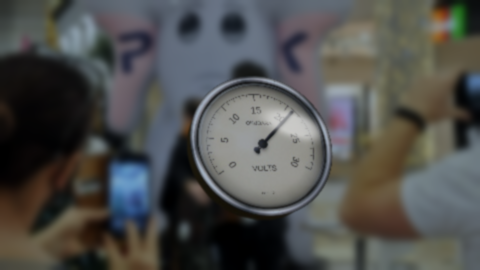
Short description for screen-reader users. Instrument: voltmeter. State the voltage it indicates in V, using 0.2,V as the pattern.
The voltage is 21,V
